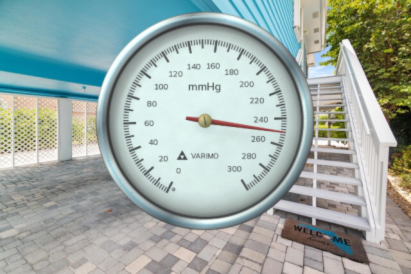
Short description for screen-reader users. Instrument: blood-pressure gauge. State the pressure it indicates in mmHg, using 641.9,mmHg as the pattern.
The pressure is 250,mmHg
